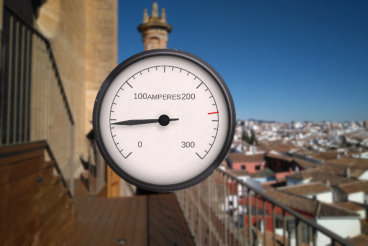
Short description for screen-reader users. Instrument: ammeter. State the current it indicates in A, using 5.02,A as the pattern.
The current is 45,A
